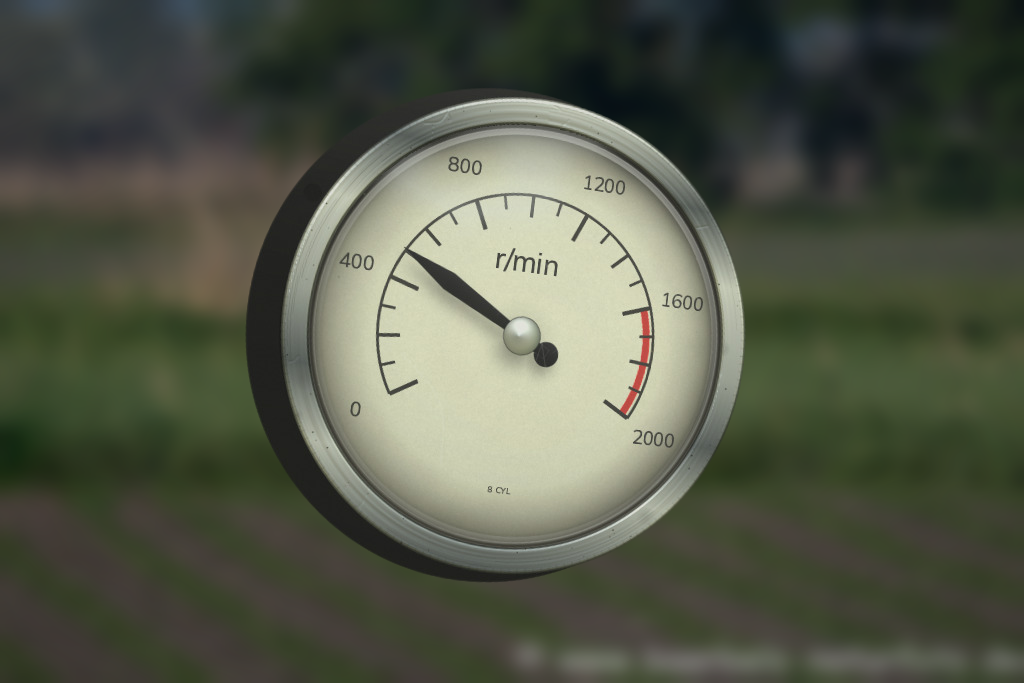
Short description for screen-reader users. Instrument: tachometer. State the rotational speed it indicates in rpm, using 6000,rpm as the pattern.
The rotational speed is 500,rpm
